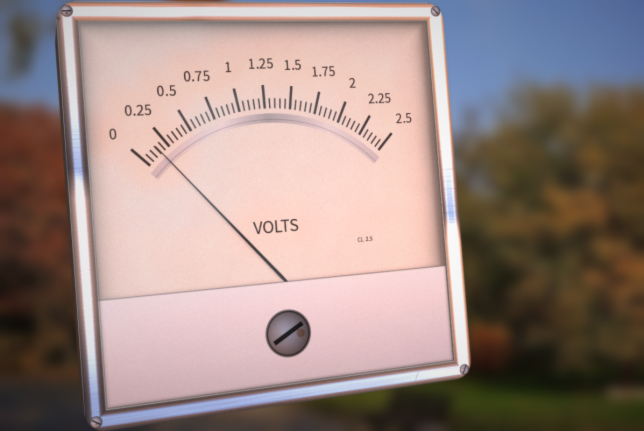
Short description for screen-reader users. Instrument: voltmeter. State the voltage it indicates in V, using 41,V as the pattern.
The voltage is 0.15,V
